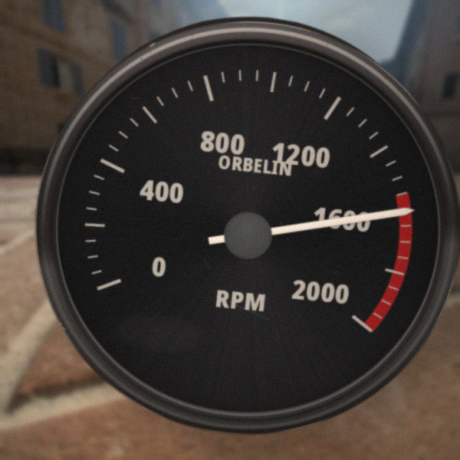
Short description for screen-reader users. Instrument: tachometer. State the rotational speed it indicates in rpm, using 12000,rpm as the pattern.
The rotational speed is 1600,rpm
